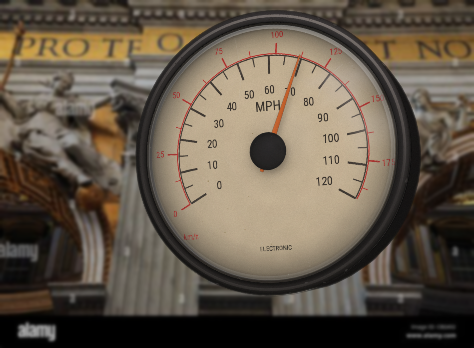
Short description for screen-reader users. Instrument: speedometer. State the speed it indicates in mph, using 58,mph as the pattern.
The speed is 70,mph
